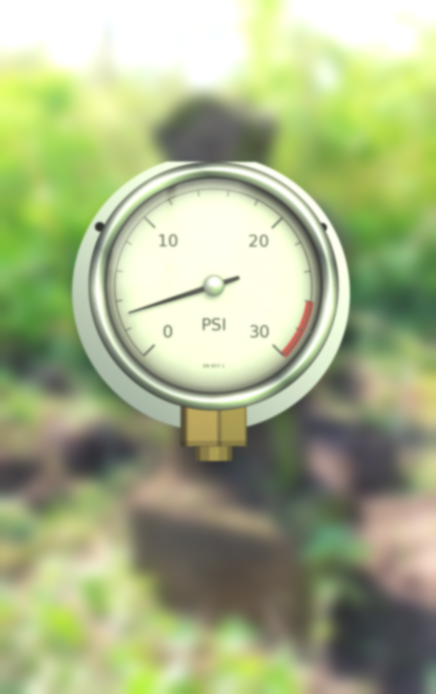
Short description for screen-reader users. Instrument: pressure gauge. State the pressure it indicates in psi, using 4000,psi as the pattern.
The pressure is 3,psi
